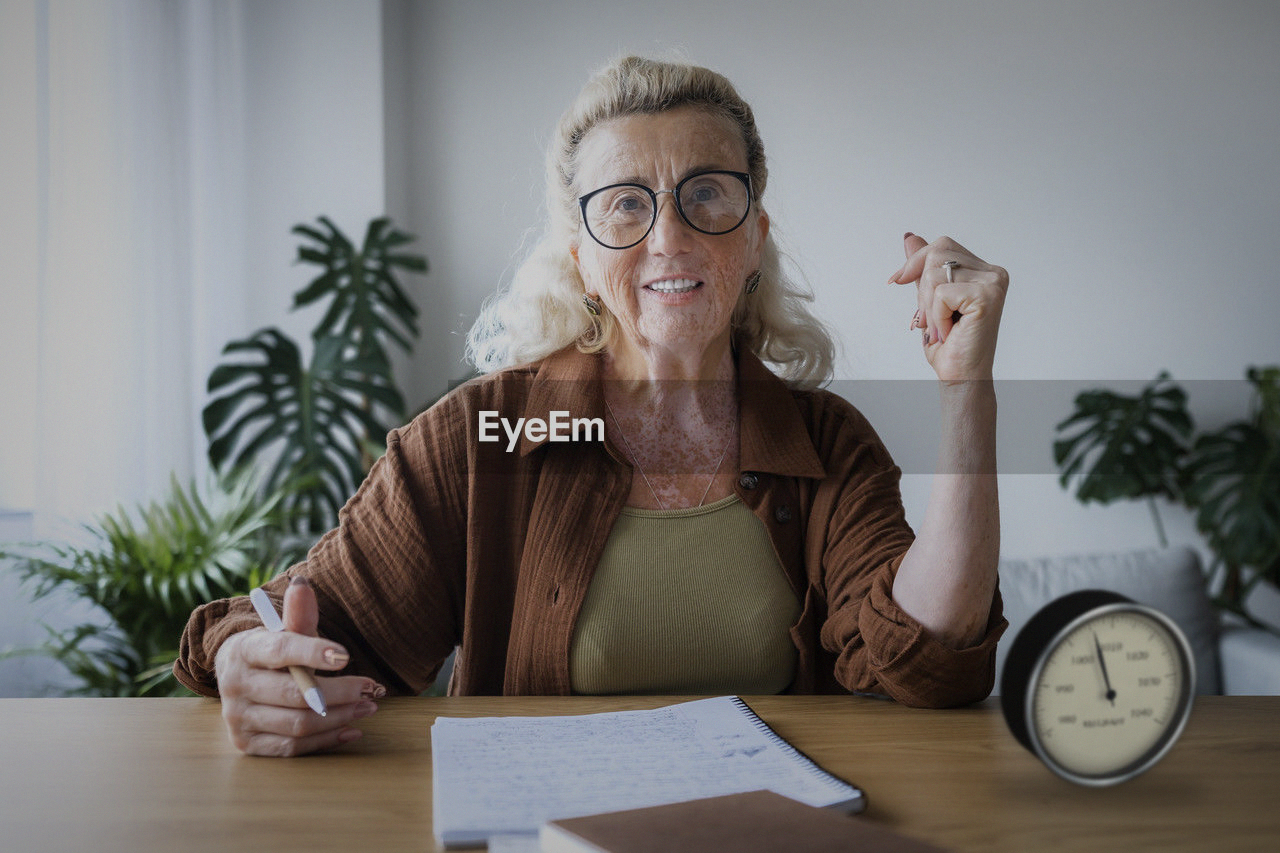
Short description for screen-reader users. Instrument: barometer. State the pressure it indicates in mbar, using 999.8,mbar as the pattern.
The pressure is 1005,mbar
